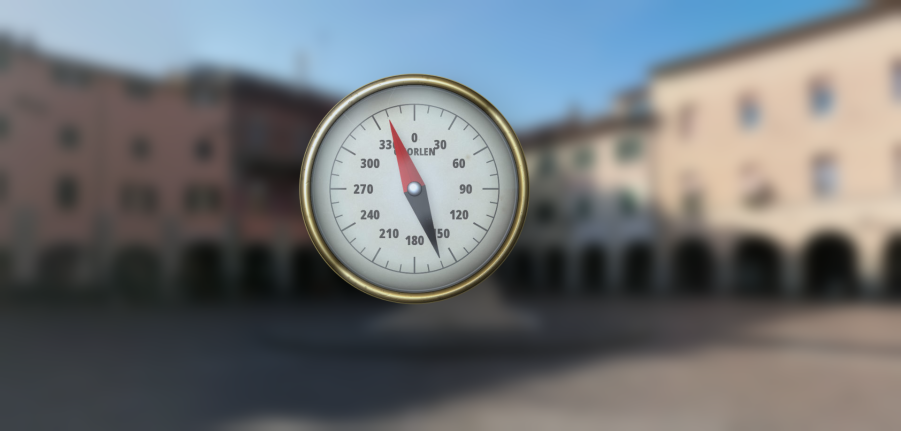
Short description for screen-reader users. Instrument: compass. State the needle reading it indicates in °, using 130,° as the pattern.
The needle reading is 340,°
